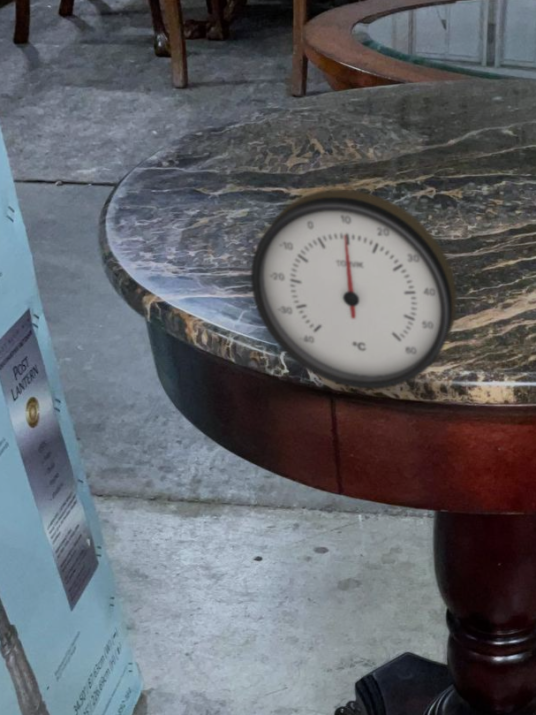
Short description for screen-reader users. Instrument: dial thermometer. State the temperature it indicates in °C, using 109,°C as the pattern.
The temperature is 10,°C
